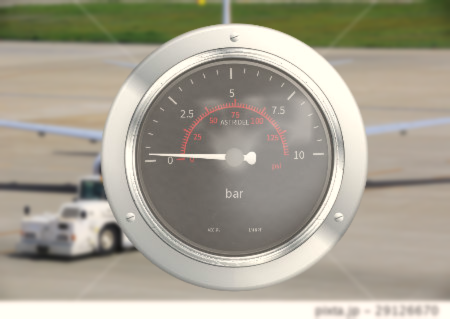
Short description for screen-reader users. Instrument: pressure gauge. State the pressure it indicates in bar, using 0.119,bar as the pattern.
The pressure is 0.25,bar
